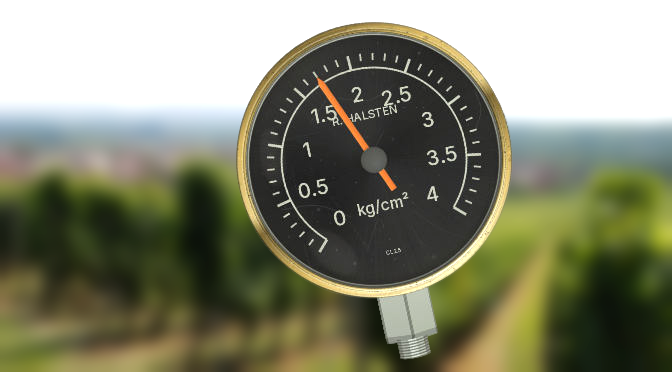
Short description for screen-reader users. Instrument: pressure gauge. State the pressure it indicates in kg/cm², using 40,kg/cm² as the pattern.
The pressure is 1.7,kg/cm²
